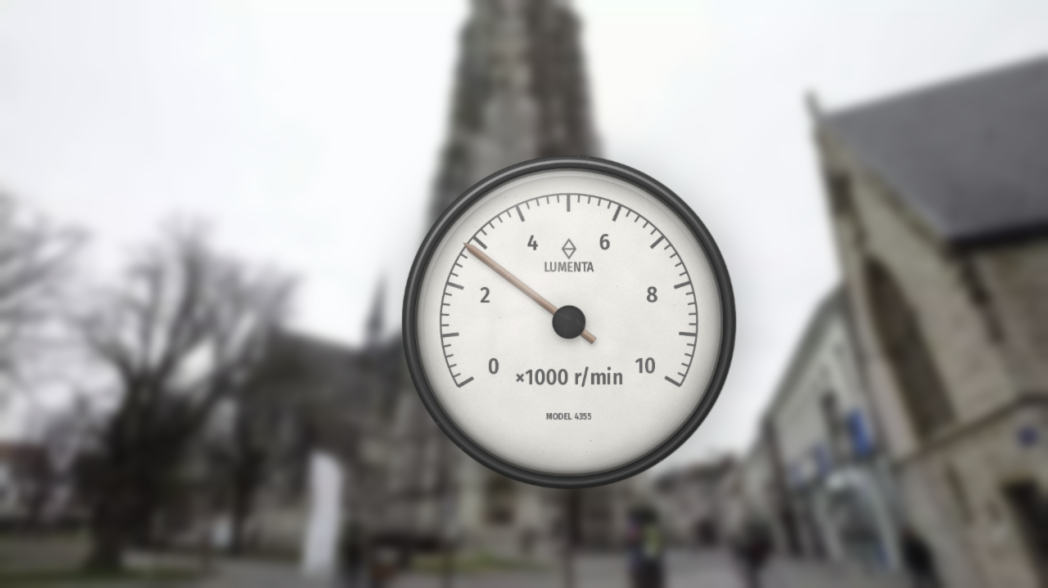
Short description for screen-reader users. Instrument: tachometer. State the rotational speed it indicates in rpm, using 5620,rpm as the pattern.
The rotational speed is 2800,rpm
